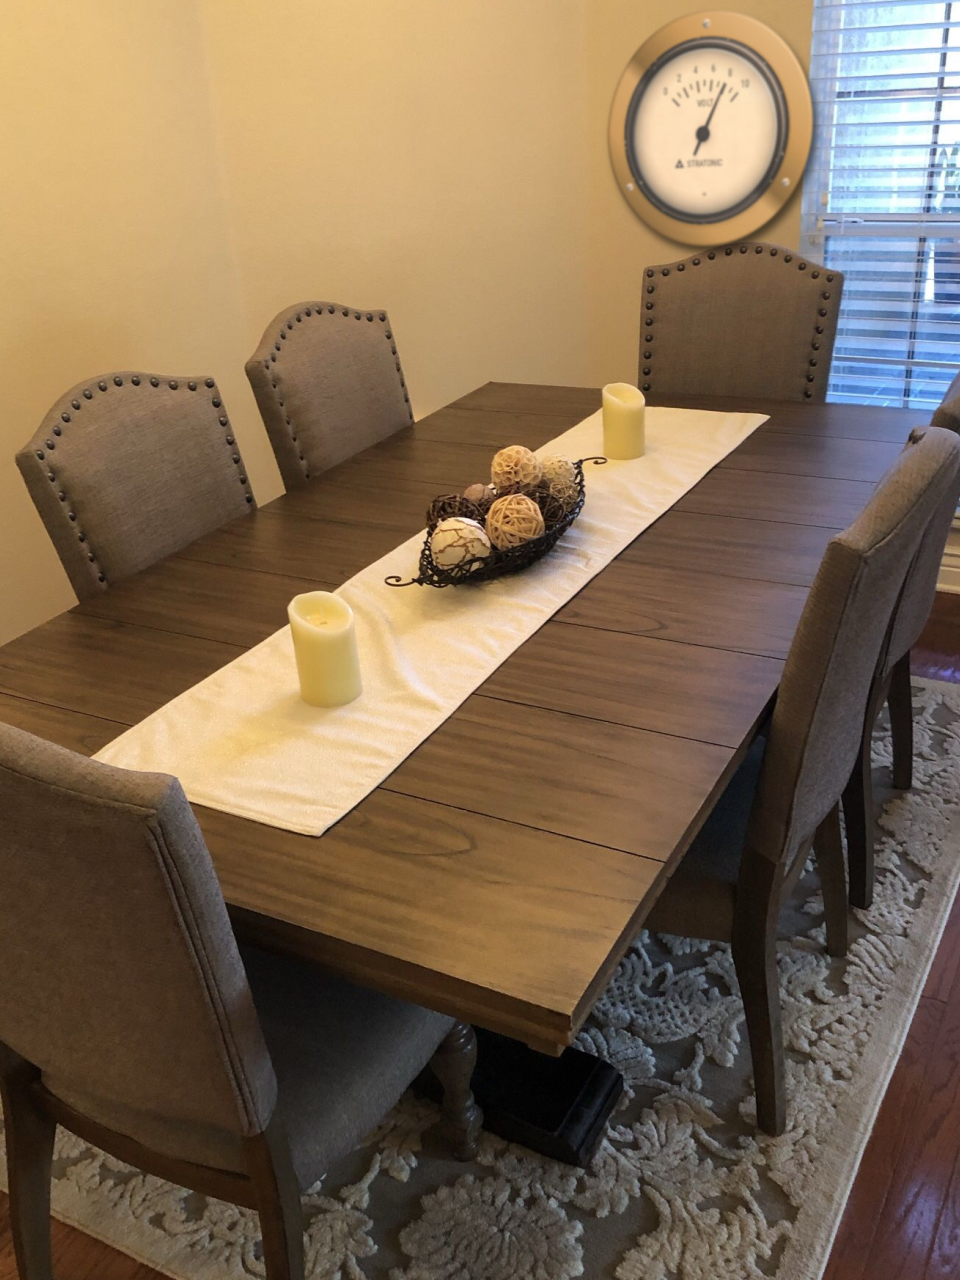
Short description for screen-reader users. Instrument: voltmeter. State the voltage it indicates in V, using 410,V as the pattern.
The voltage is 8,V
